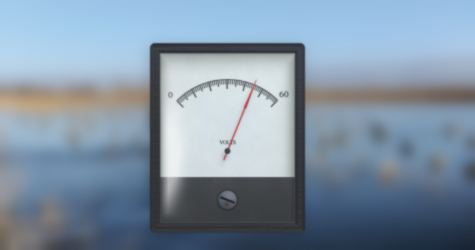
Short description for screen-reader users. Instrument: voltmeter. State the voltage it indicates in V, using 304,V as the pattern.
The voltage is 45,V
